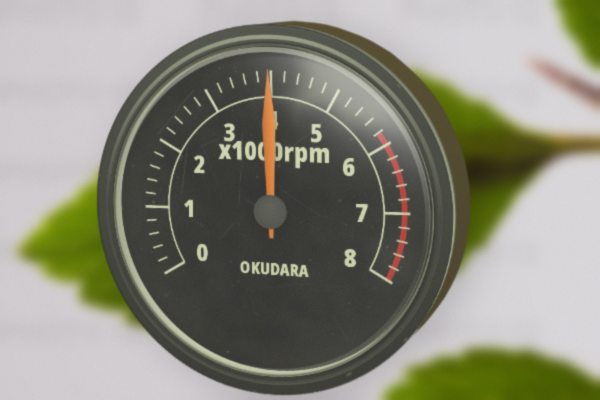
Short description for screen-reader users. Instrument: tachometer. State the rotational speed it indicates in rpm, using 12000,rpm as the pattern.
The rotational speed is 4000,rpm
